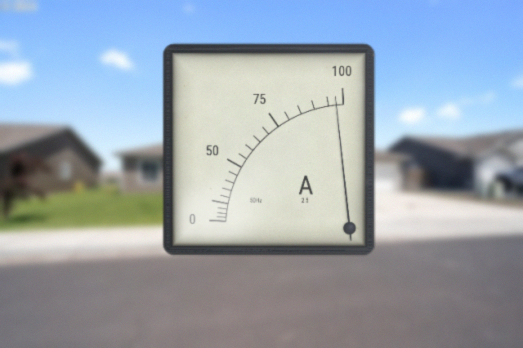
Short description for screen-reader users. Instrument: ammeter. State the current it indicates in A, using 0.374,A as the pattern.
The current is 97.5,A
